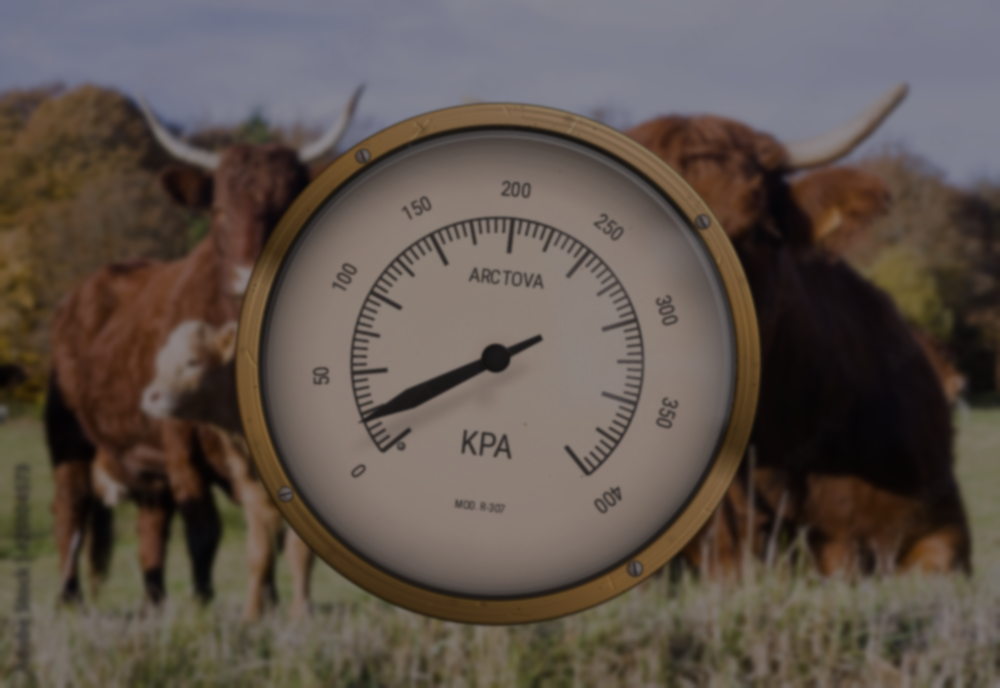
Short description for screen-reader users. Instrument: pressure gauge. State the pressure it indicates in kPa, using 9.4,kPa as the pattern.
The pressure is 20,kPa
